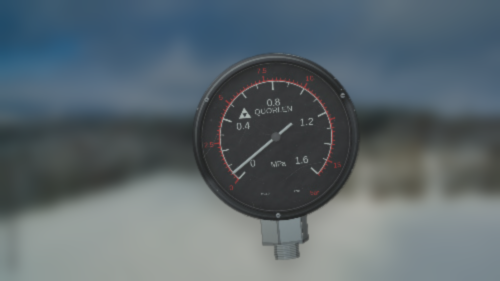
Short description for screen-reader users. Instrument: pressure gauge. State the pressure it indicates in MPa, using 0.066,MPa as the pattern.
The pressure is 0.05,MPa
